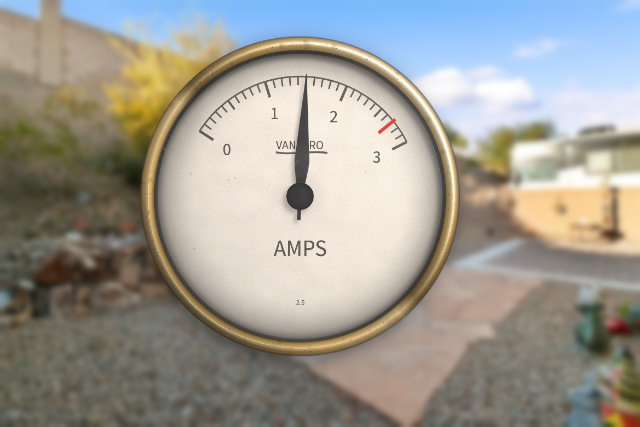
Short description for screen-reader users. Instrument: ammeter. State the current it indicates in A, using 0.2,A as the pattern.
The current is 1.5,A
